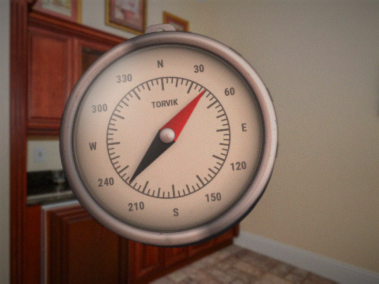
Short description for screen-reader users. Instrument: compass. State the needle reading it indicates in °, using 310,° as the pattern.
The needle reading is 45,°
